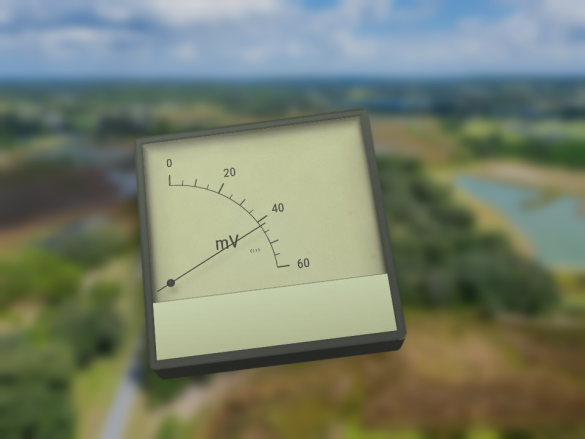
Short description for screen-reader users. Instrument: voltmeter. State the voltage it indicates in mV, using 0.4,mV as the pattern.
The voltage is 42.5,mV
